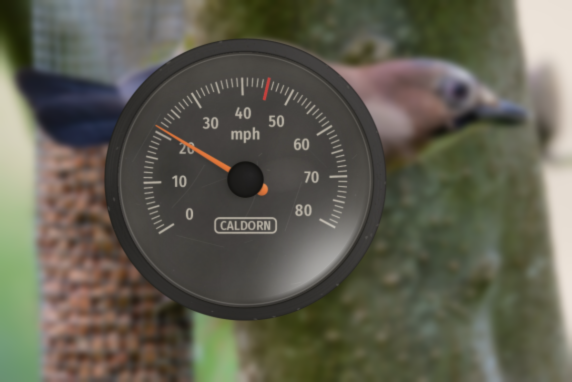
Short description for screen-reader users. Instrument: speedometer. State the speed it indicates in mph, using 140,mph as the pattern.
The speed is 21,mph
